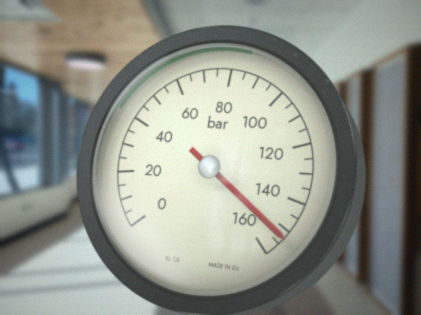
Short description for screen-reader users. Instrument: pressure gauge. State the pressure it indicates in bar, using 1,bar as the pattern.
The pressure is 152.5,bar
